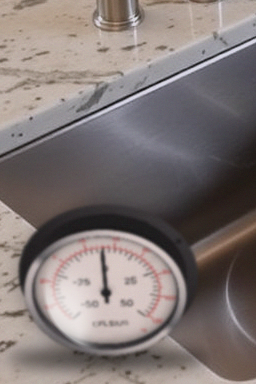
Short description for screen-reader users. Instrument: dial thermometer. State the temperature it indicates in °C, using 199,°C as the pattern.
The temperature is 0,°C
